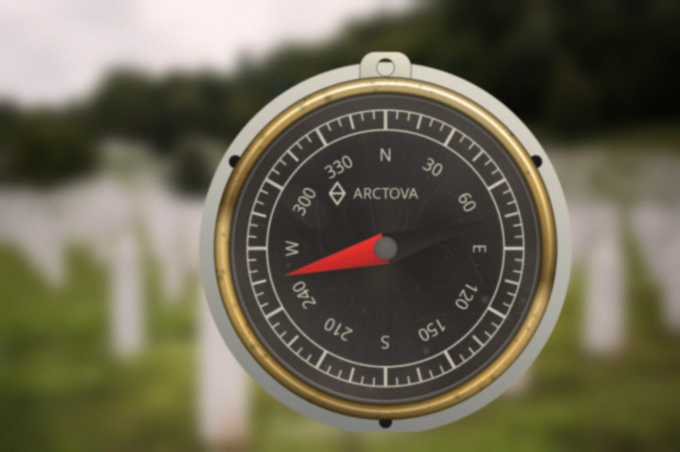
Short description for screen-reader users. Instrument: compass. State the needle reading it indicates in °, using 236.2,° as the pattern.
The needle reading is 255,°
